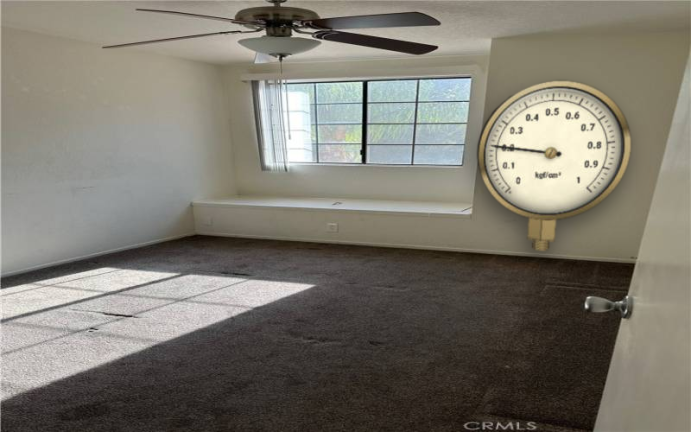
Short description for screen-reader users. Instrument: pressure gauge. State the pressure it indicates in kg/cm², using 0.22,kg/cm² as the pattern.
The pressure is 0.2,kg/cm²
